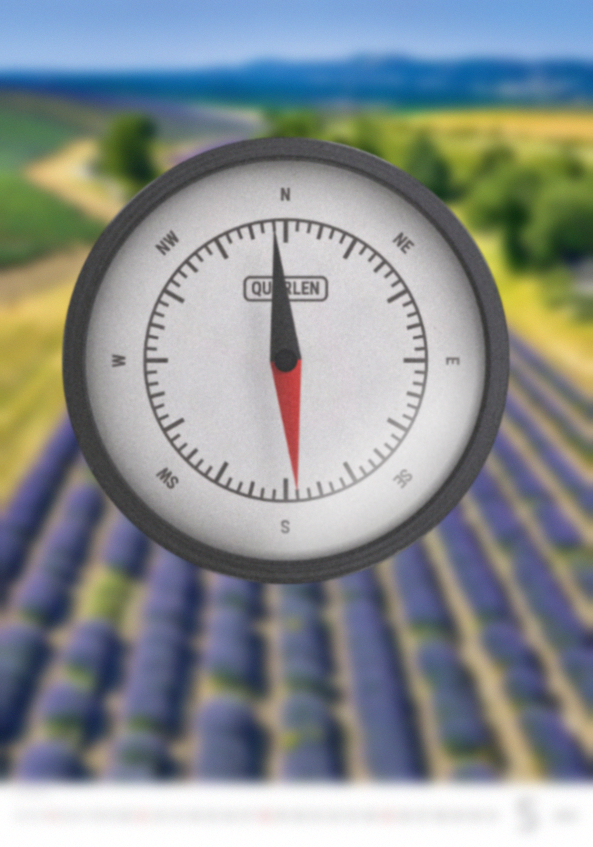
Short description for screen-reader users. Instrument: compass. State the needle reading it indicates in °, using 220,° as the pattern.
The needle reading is 175,°
